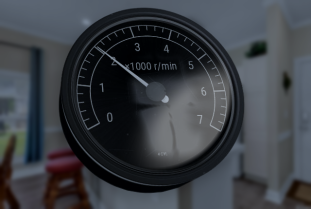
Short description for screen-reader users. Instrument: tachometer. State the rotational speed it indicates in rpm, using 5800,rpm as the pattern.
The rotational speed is 2000,rpm
